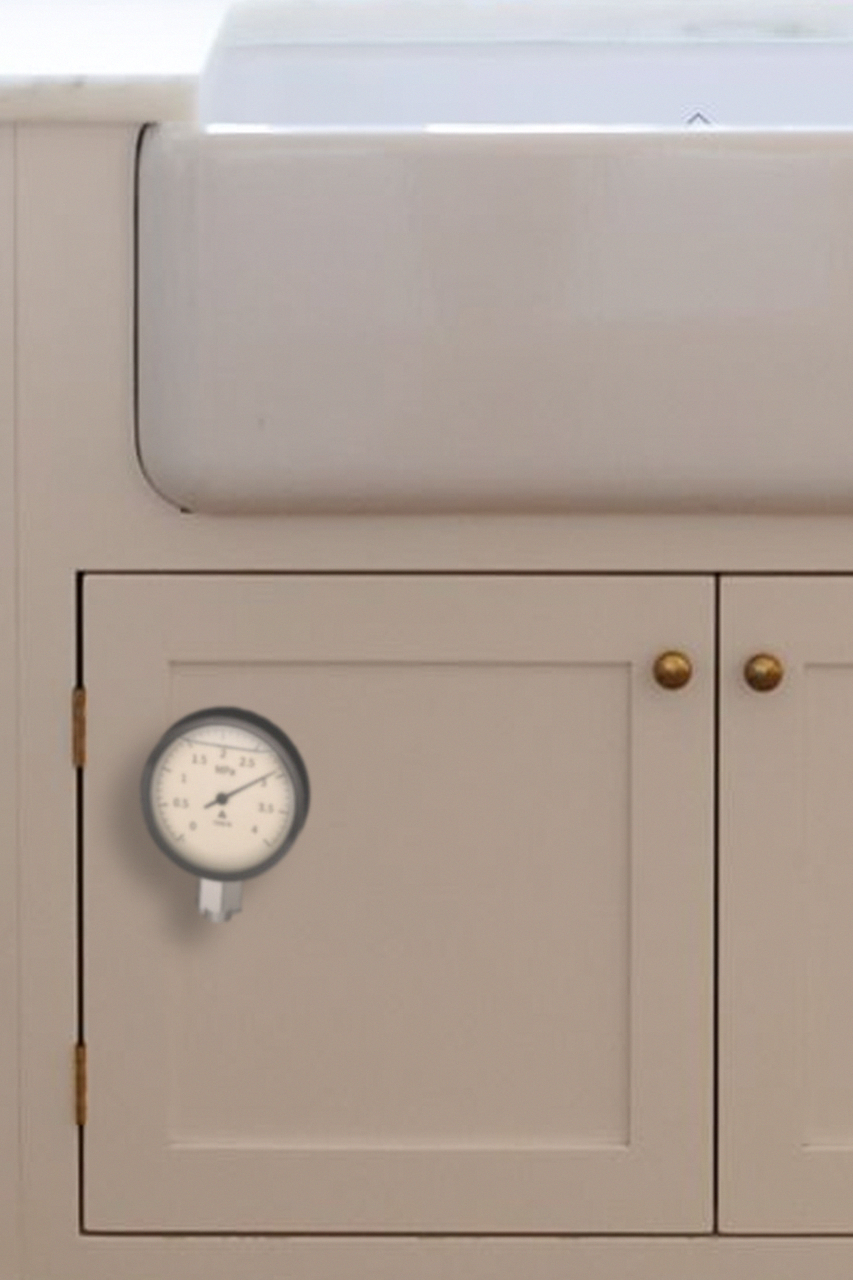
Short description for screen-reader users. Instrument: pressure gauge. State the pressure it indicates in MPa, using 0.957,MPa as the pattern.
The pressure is 2.9,MPa
